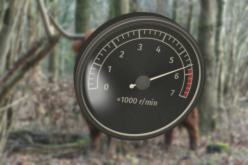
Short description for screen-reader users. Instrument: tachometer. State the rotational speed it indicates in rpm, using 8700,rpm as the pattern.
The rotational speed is 5600,rpm
